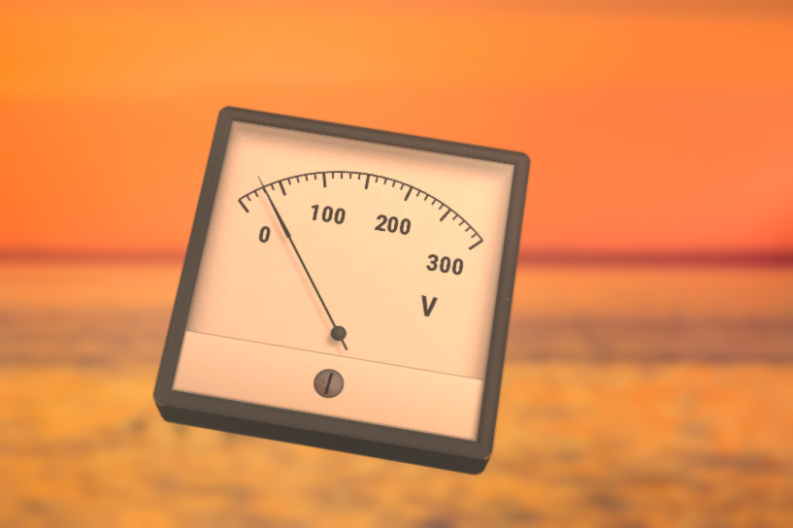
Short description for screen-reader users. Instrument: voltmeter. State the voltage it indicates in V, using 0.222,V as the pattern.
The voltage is 30,V
